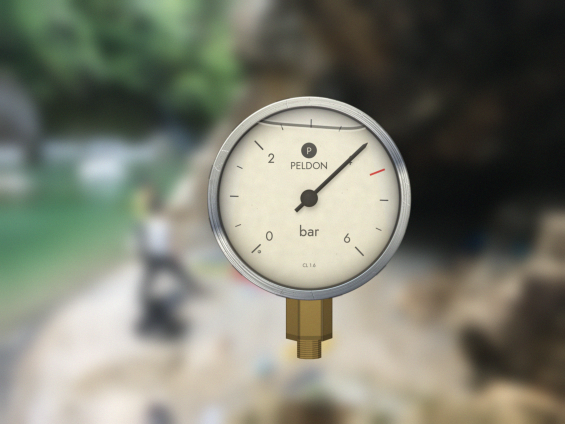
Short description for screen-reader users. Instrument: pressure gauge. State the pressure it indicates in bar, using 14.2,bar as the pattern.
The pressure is 4,bar
